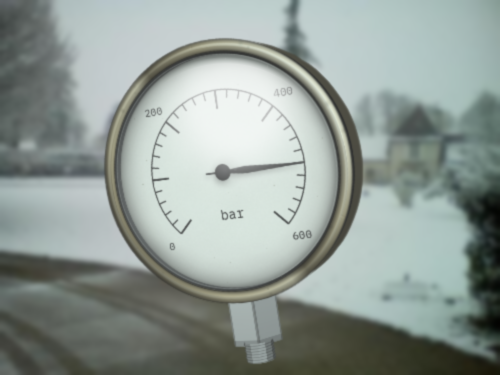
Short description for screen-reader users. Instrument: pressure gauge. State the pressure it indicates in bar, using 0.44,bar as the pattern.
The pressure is 500,bar
